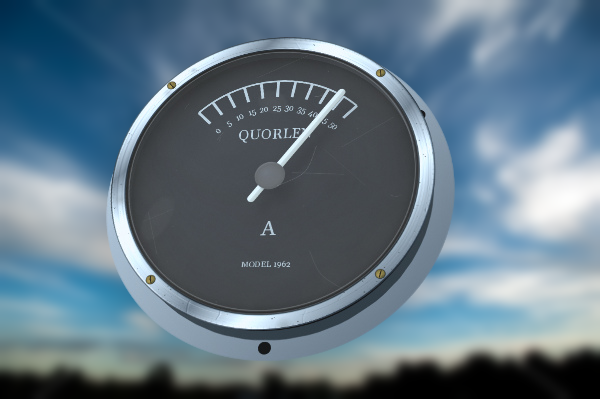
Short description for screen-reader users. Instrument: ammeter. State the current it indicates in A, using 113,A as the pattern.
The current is 45,A
